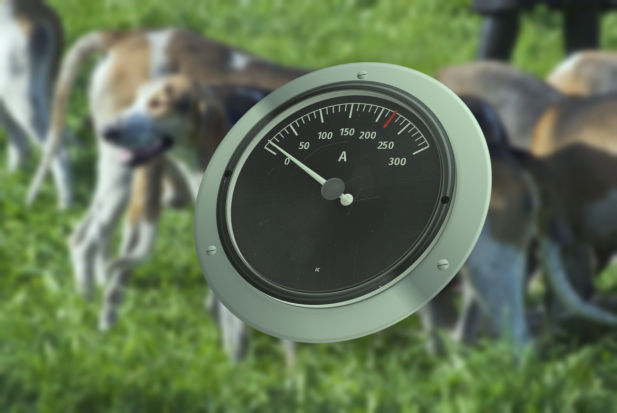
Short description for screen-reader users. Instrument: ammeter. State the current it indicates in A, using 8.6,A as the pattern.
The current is 10,A
